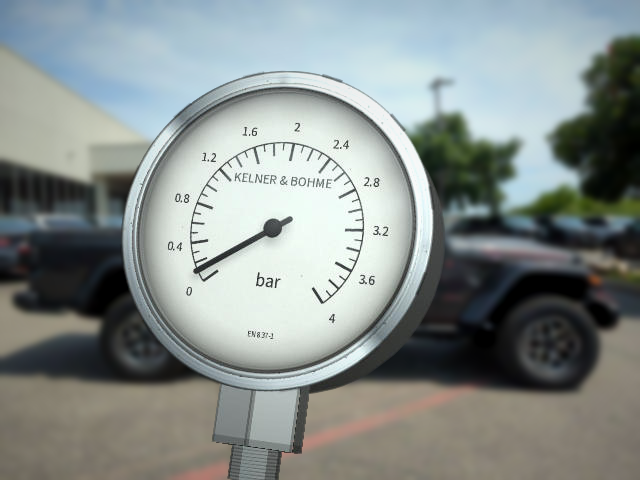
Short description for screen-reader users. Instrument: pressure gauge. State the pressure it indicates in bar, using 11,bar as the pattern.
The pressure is 0.1,bar
